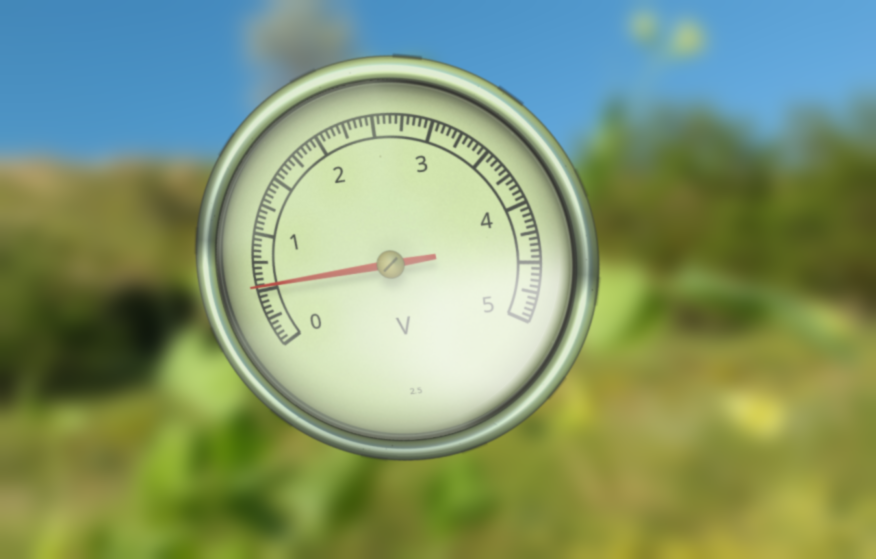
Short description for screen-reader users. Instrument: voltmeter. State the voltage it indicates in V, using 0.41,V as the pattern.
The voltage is 0.55,V
